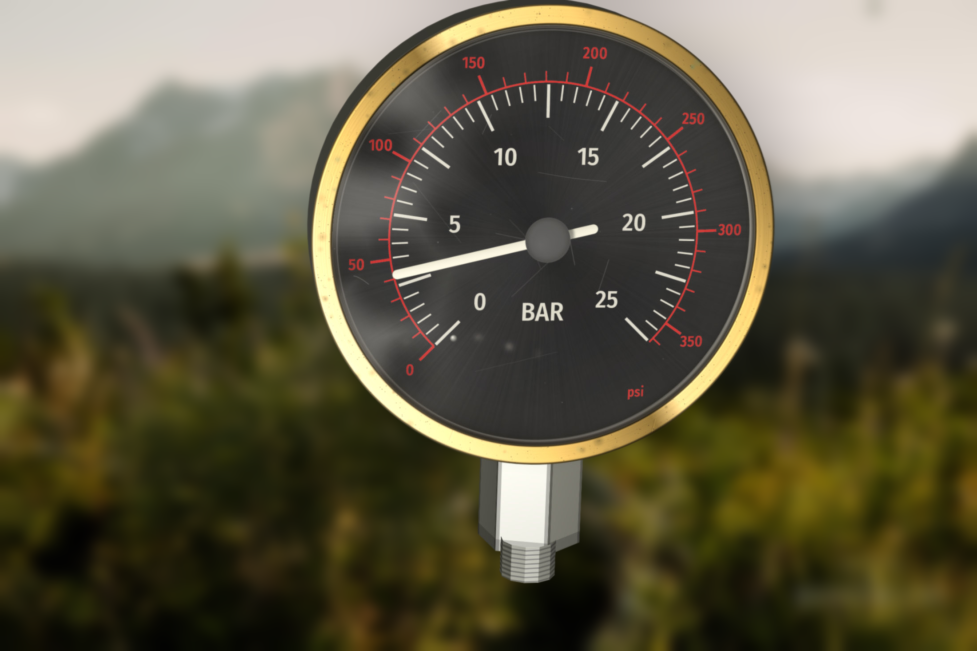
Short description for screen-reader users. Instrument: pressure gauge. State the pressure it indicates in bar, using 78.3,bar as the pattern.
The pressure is 3,bar
